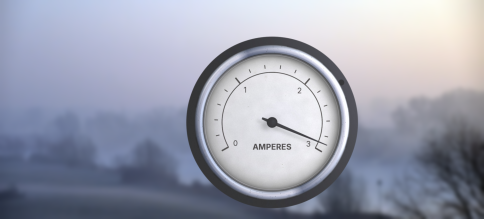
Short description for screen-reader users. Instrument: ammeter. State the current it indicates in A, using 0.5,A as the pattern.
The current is 2.9,A
